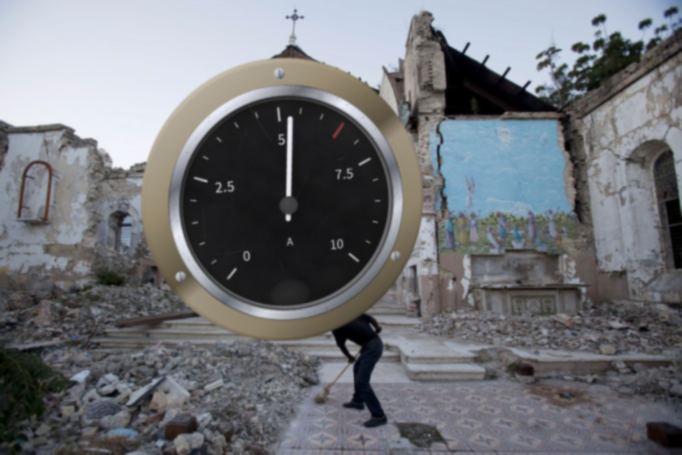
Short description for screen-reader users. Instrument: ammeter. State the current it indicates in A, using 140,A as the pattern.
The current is 5.25,A
